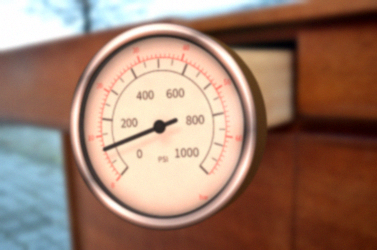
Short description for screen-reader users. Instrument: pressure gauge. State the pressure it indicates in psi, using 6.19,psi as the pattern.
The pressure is 100,psi
